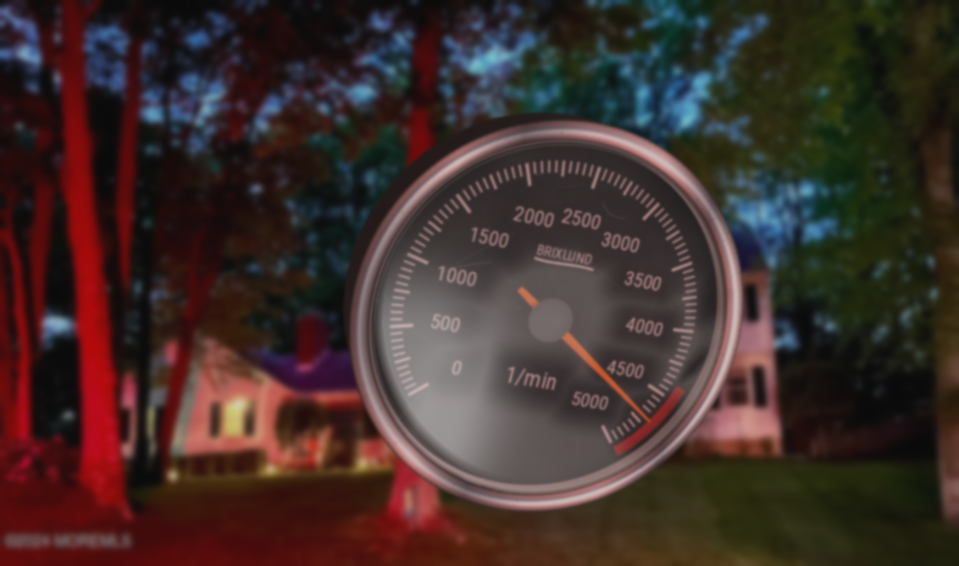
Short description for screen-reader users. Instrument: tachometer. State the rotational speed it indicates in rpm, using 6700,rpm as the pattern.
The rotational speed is 4700,rpm
